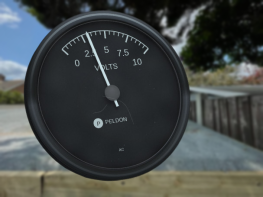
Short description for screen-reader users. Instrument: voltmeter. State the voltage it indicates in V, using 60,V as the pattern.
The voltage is 3,V
